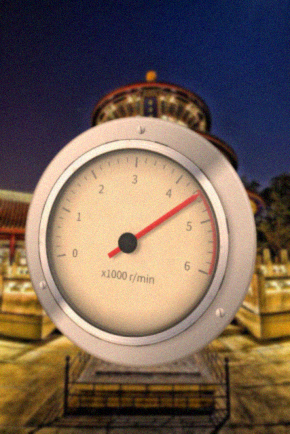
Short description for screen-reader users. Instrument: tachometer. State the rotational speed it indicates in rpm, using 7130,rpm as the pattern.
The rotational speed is 4500,rpm
